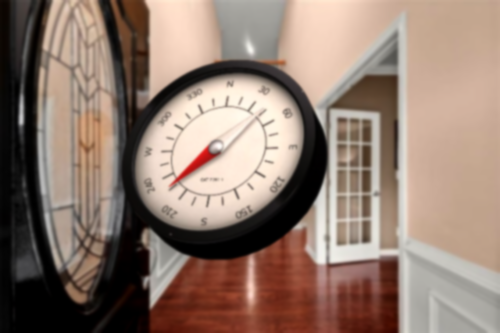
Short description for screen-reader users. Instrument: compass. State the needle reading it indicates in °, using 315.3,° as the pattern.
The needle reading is 225,°
